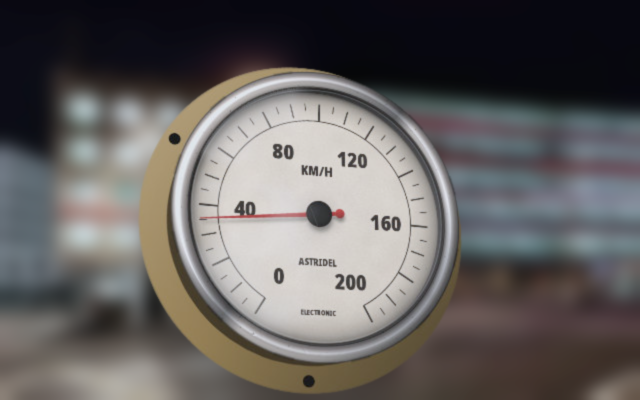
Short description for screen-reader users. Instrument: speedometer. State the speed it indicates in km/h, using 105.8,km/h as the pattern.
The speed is 35,km/h
